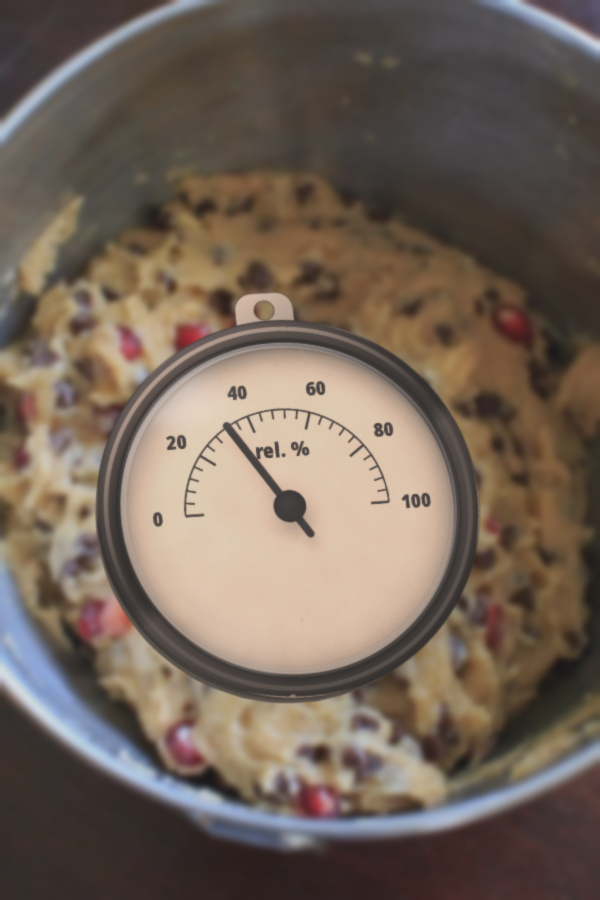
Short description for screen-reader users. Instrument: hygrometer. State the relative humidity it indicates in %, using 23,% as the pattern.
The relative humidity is 32,%
